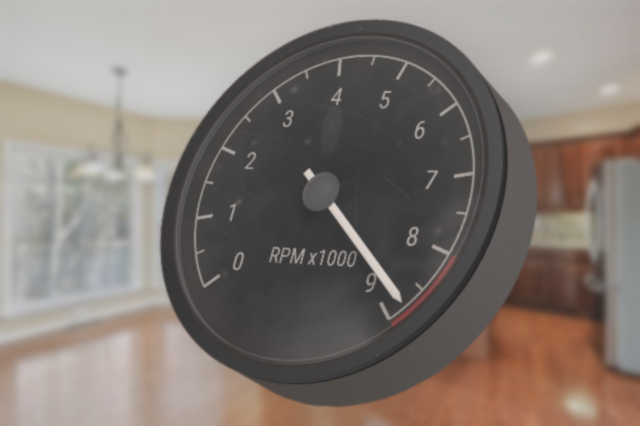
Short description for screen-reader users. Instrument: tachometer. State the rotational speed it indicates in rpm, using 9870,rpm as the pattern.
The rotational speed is 8750,rpm
